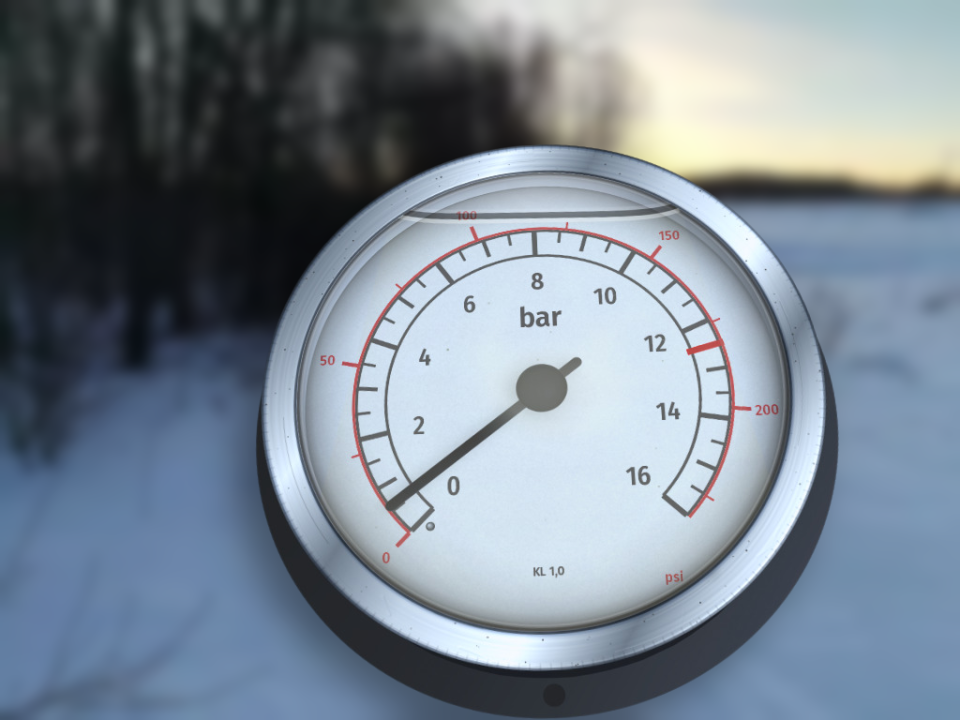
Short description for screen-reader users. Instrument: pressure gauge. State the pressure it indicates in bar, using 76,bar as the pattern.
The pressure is 0.5,bar
